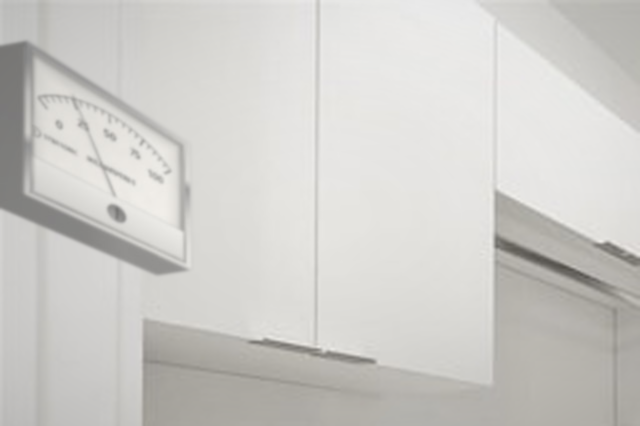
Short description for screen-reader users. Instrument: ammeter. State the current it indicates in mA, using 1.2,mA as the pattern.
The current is 25,mA
